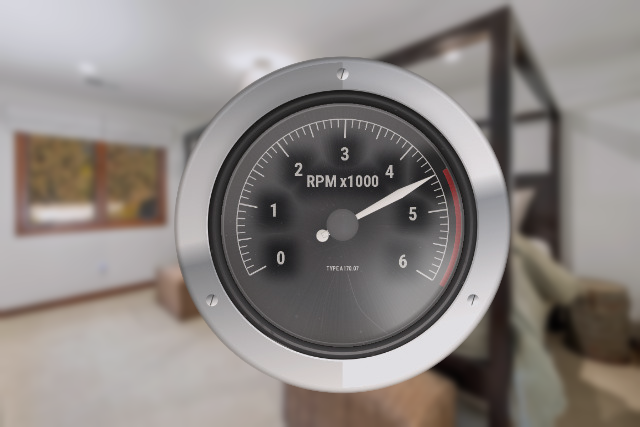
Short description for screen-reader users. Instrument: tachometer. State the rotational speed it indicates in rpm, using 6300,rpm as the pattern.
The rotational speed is 4500,rpm
